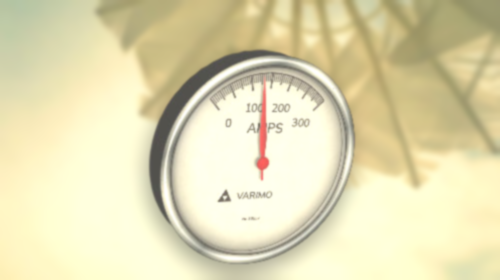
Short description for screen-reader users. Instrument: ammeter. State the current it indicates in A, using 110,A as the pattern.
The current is 125,A
